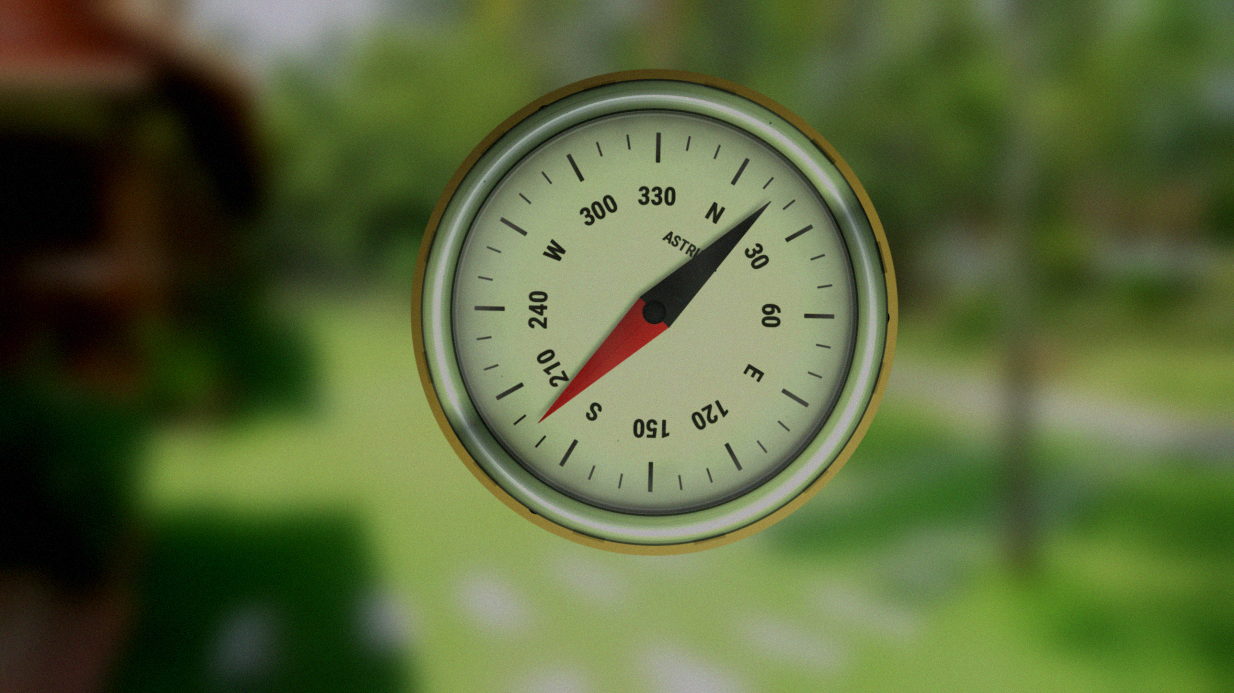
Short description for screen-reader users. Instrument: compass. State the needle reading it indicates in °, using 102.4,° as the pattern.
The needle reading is 195,°
